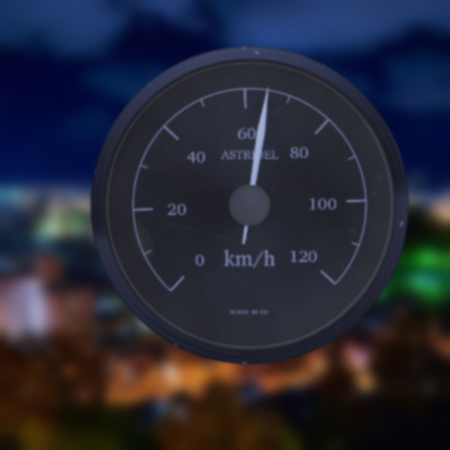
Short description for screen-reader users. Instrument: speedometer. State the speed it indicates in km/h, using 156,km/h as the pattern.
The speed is 65,km/h
